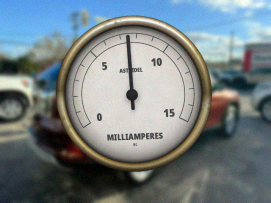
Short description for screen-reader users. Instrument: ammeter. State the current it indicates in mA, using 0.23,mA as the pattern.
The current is 7.5,mA
